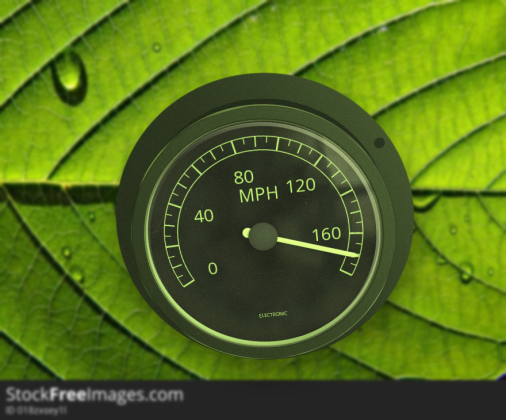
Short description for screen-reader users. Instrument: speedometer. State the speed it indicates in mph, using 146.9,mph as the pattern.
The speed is 170,mph
